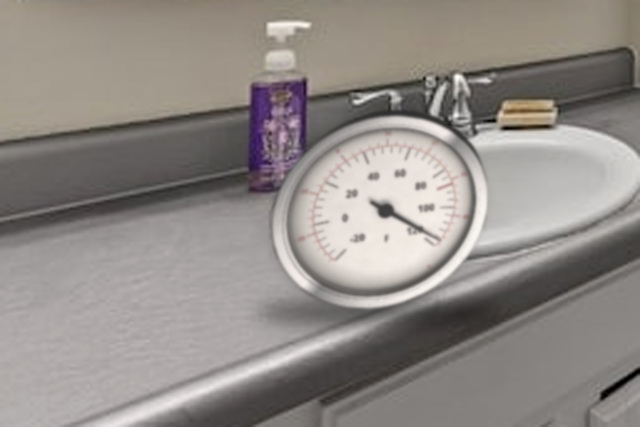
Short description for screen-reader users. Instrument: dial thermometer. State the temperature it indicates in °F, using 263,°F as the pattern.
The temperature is 116,°F
